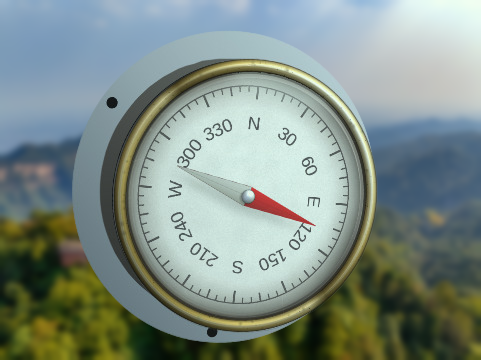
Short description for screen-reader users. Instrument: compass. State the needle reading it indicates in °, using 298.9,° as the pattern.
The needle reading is 107.5,°
